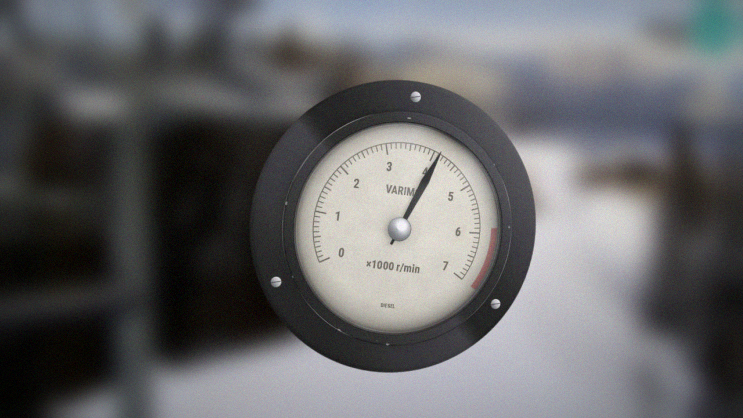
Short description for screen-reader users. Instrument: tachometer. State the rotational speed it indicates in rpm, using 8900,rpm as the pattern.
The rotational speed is 4100,rpm
